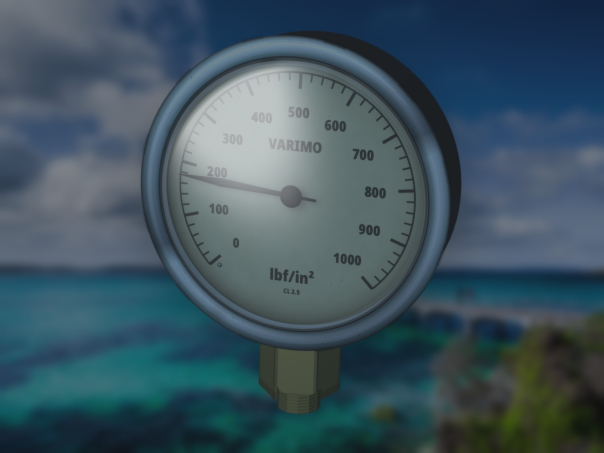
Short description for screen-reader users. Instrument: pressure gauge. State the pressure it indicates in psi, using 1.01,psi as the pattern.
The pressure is 180,psi
